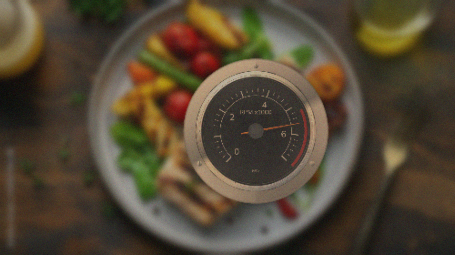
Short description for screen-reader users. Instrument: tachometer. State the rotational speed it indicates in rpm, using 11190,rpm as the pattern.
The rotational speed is 5600,rpm
